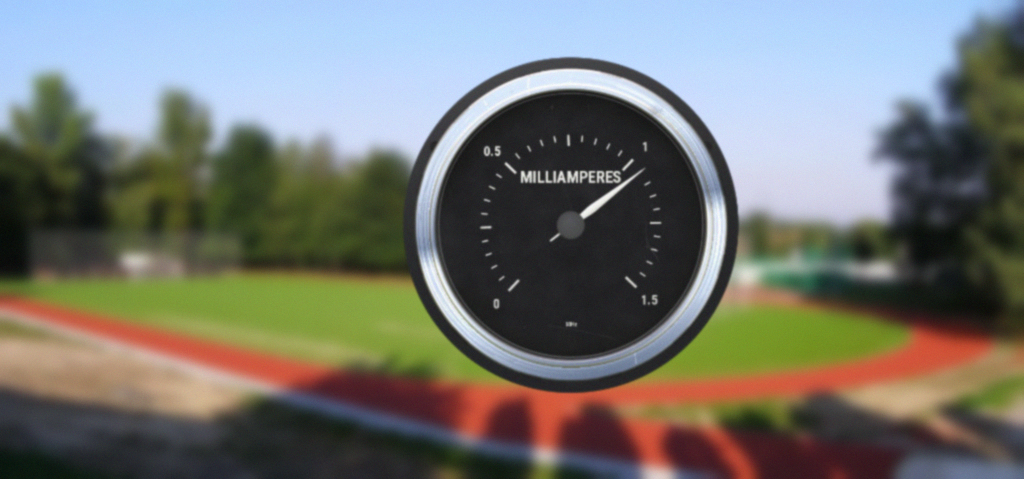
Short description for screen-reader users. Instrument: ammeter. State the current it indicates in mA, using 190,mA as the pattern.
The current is 1.05,mA
